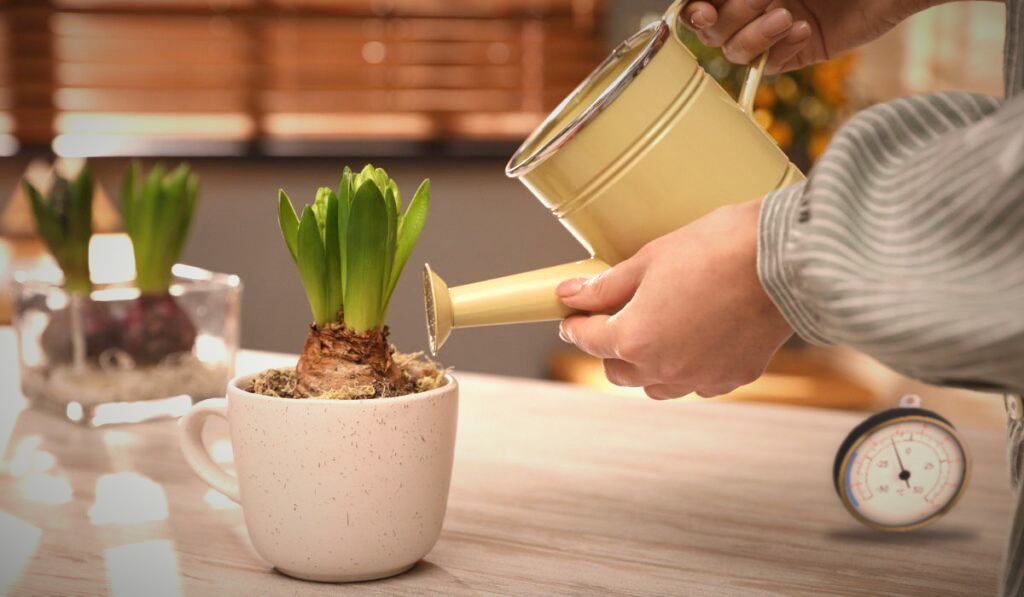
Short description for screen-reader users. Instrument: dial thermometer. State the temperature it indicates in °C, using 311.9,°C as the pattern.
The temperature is -10,°C
